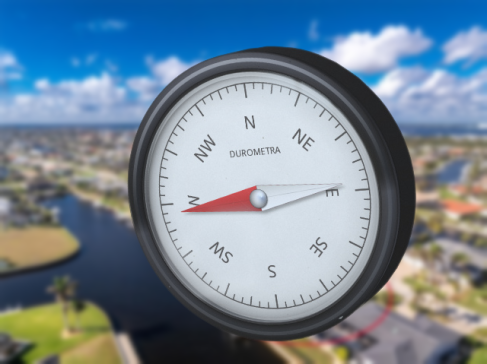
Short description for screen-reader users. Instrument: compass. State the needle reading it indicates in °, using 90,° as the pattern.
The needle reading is 265,°
